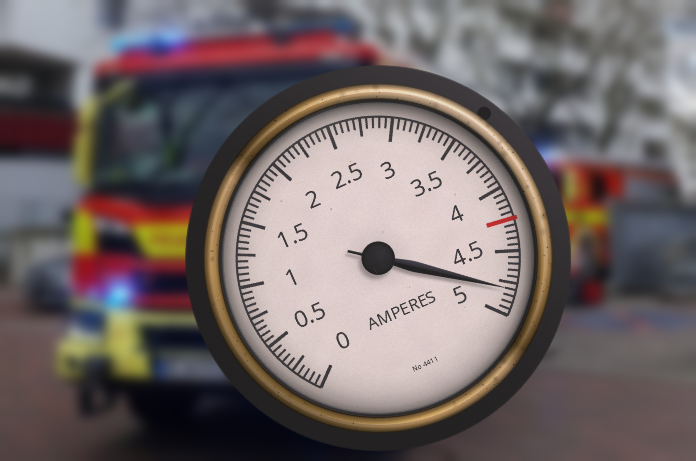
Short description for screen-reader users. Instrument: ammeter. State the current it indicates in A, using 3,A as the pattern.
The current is 4.8,A
